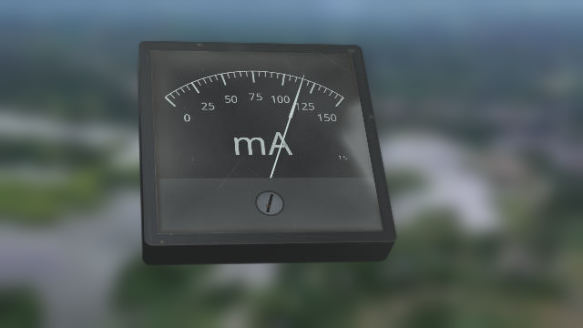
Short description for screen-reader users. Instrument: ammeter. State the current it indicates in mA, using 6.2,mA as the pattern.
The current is 115,mA
